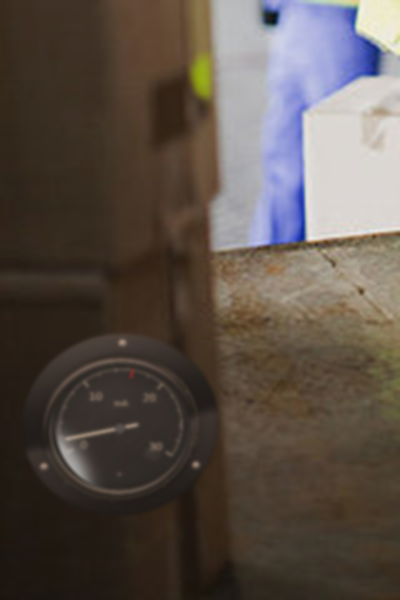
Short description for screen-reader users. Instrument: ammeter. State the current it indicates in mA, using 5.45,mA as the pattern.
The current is 2,mA
